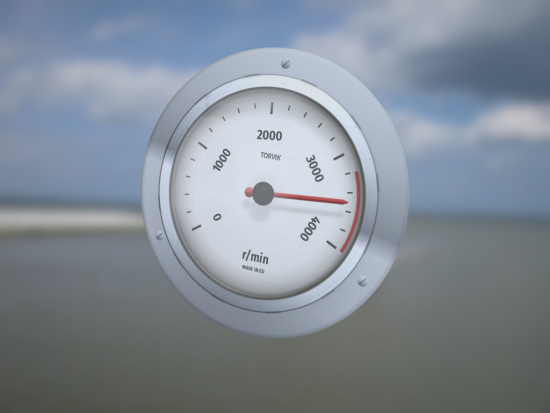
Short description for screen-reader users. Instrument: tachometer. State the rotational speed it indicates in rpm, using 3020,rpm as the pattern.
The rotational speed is 3500,rpm
